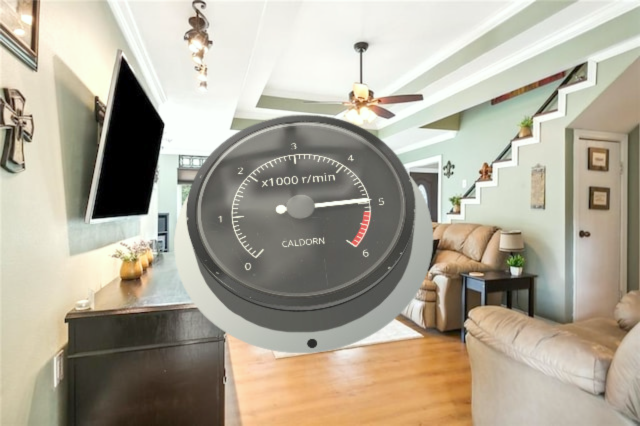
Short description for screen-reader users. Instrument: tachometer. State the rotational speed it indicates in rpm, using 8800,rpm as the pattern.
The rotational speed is 5000,rpm
